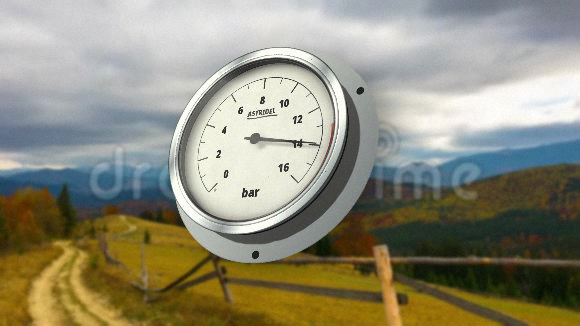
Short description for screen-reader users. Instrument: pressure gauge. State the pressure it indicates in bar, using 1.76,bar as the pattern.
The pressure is 14,bar
